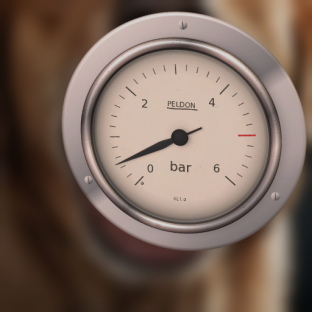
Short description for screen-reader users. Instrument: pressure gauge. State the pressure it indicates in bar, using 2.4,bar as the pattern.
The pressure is 0.5,bar
